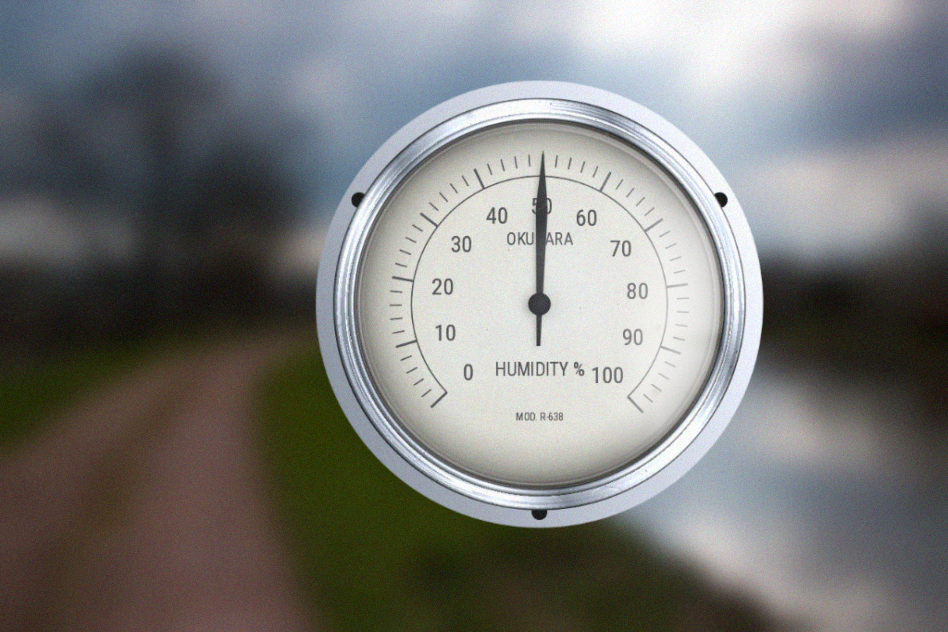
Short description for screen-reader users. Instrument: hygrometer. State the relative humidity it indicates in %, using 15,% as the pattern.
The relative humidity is 50,%
